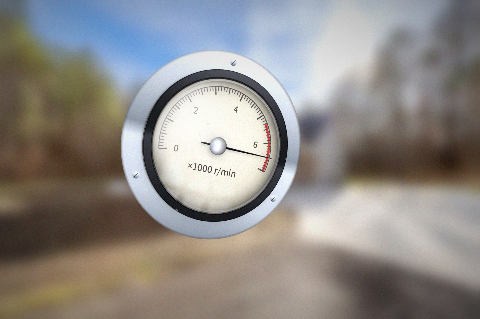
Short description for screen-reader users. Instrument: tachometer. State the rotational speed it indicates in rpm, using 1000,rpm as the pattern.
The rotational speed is 6500,rpm
